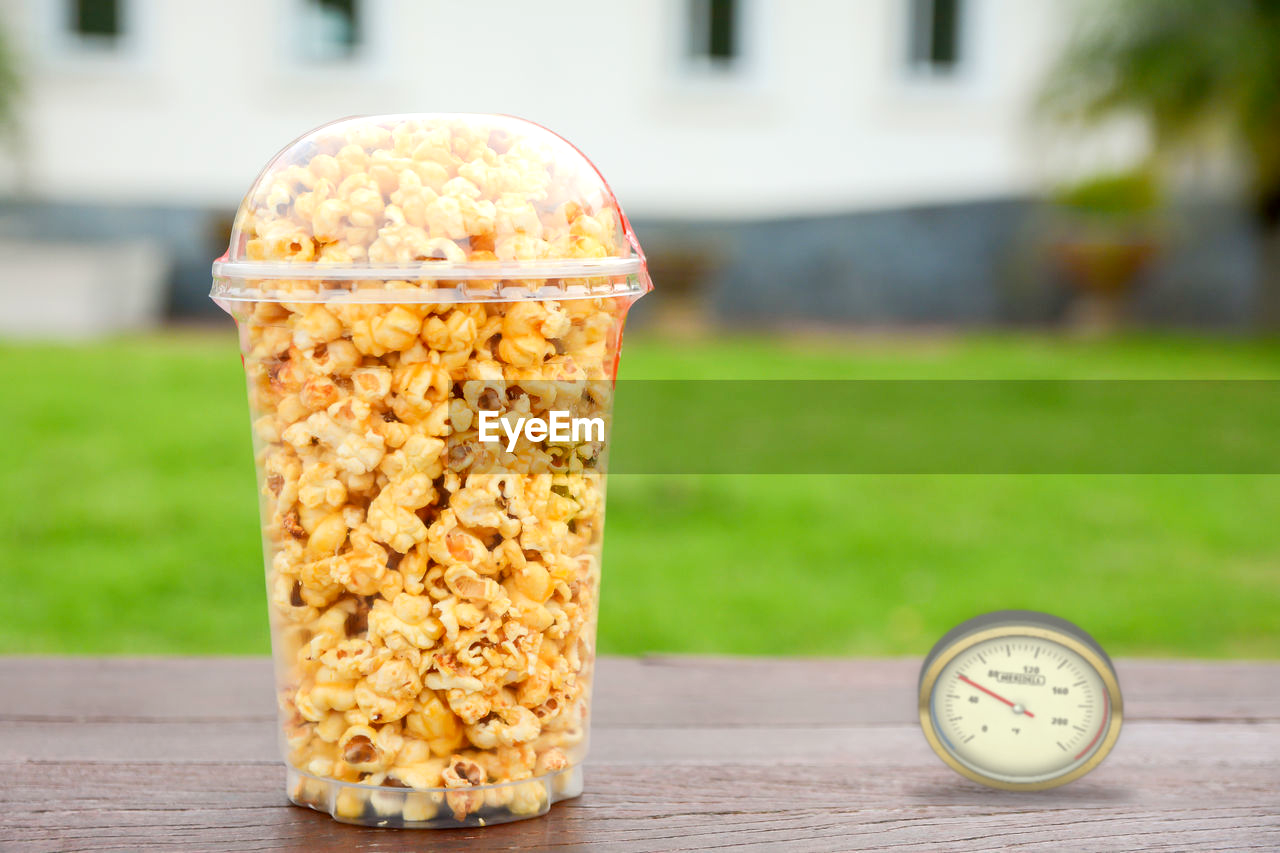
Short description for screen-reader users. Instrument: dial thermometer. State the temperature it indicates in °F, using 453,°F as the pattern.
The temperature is 60,°F
